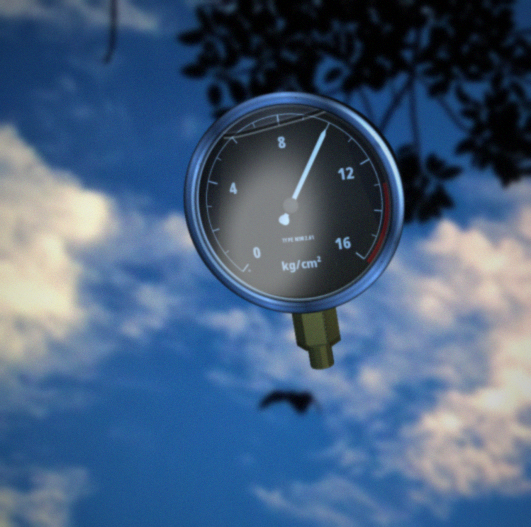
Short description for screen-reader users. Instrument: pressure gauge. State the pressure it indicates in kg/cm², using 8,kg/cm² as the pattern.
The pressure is 10,kg/cm²
